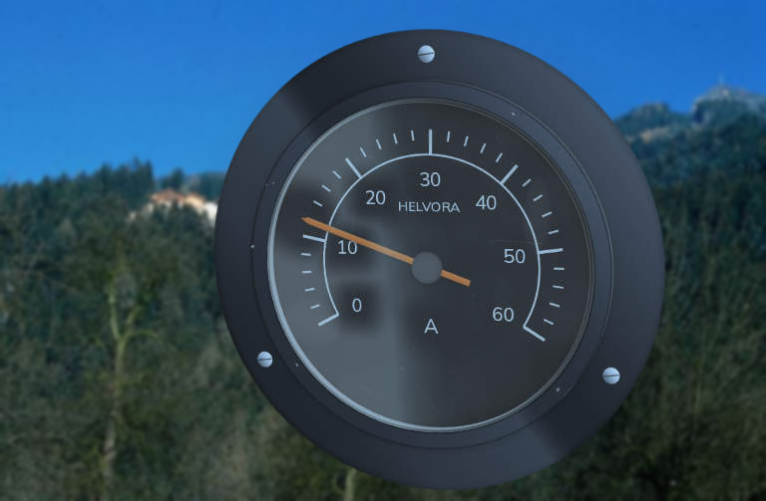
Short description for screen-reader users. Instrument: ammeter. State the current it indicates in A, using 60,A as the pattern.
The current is 12,A
